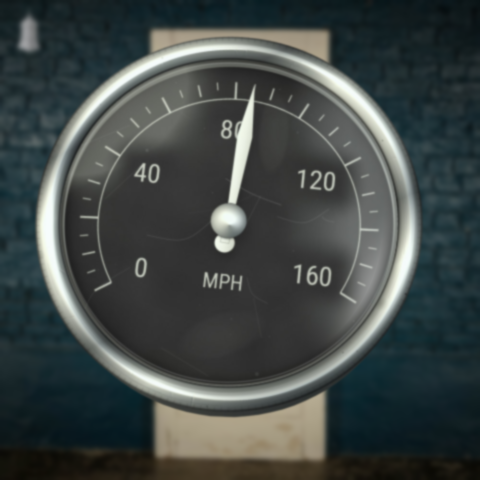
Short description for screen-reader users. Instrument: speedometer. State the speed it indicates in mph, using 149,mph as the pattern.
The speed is 85,mph
